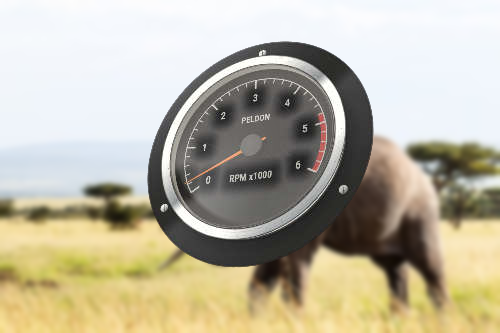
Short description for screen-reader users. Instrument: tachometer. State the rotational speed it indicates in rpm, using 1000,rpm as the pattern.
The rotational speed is 200,rpm
